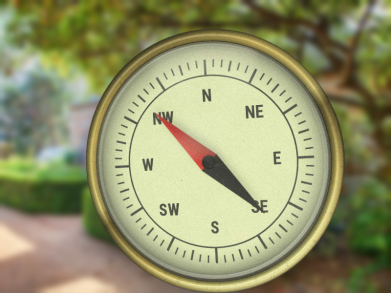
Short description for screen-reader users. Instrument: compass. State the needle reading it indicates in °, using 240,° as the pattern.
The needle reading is 315,°
